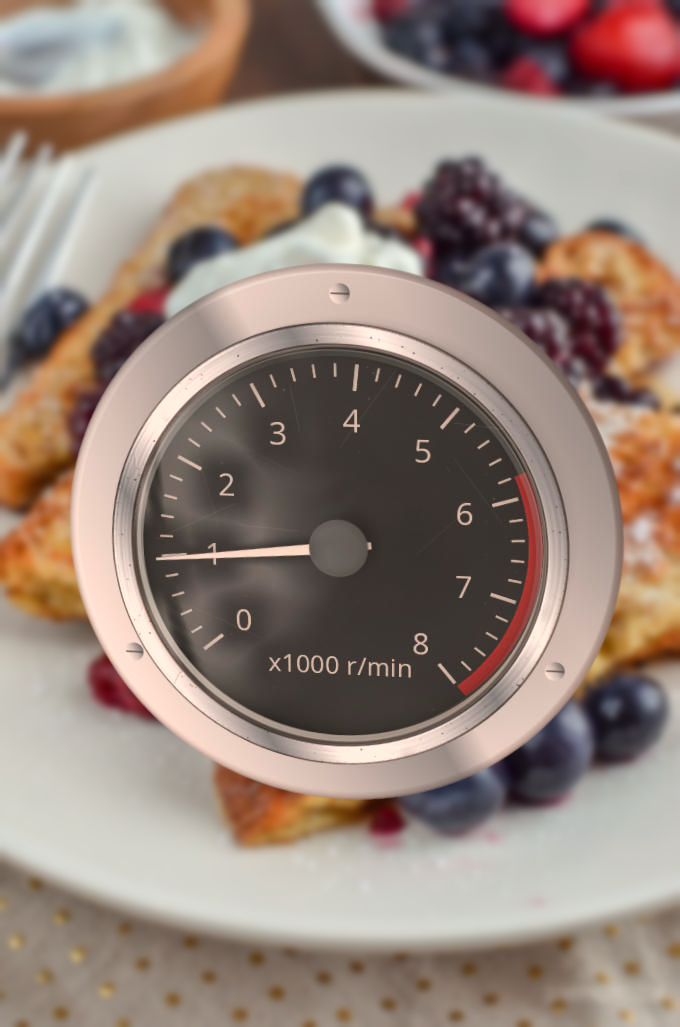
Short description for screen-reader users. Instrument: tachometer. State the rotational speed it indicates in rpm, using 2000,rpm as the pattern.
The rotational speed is 1000,rpm
